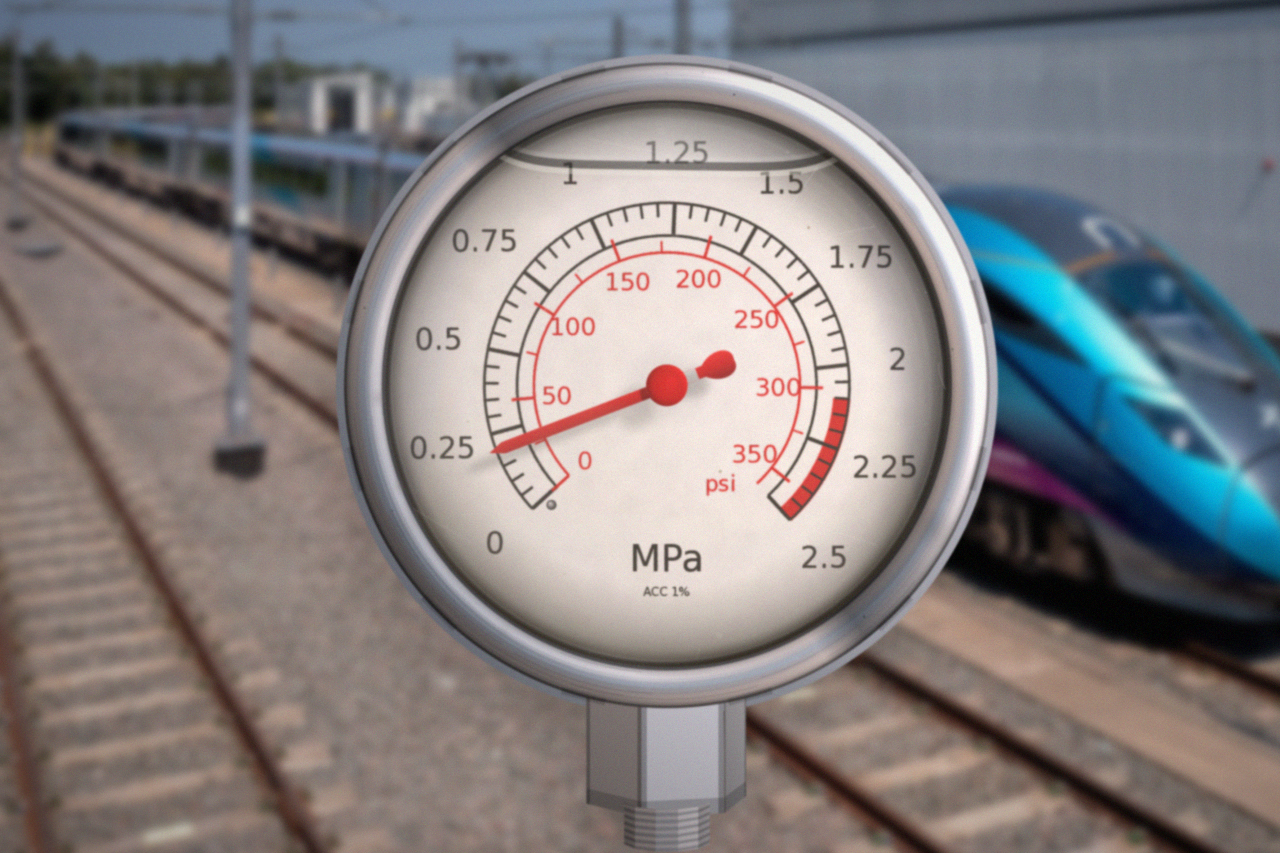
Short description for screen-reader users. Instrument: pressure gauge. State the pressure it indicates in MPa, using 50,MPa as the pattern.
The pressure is 0.2,MPa
